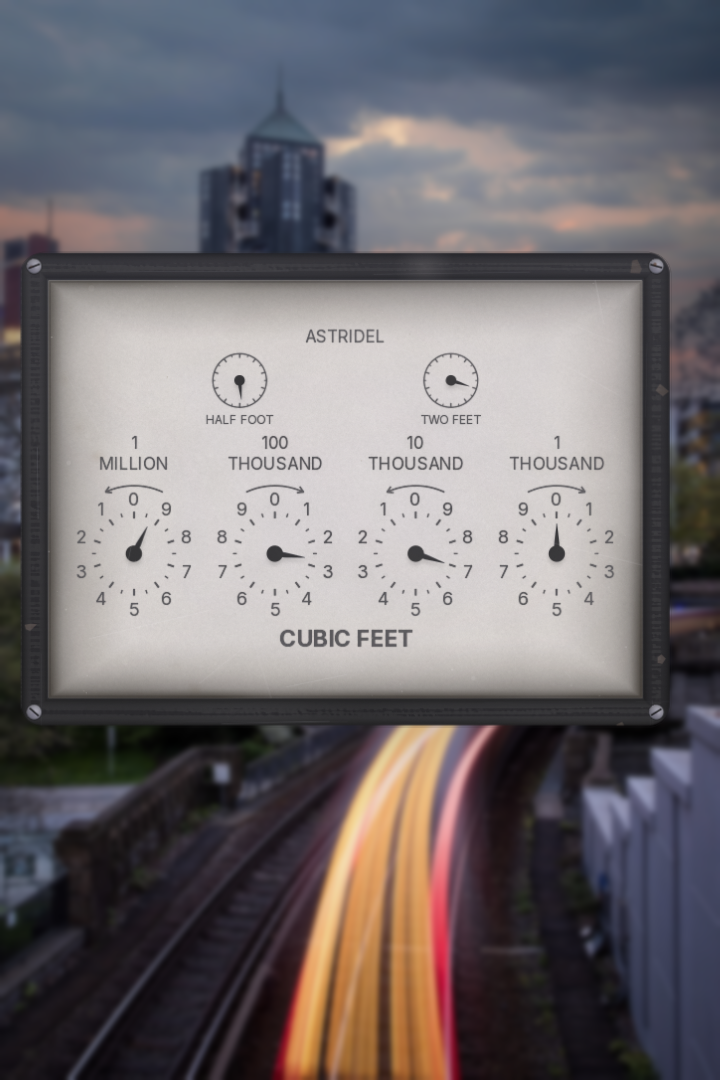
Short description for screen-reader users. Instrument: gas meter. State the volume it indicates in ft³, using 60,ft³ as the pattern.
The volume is 927000,ft³
